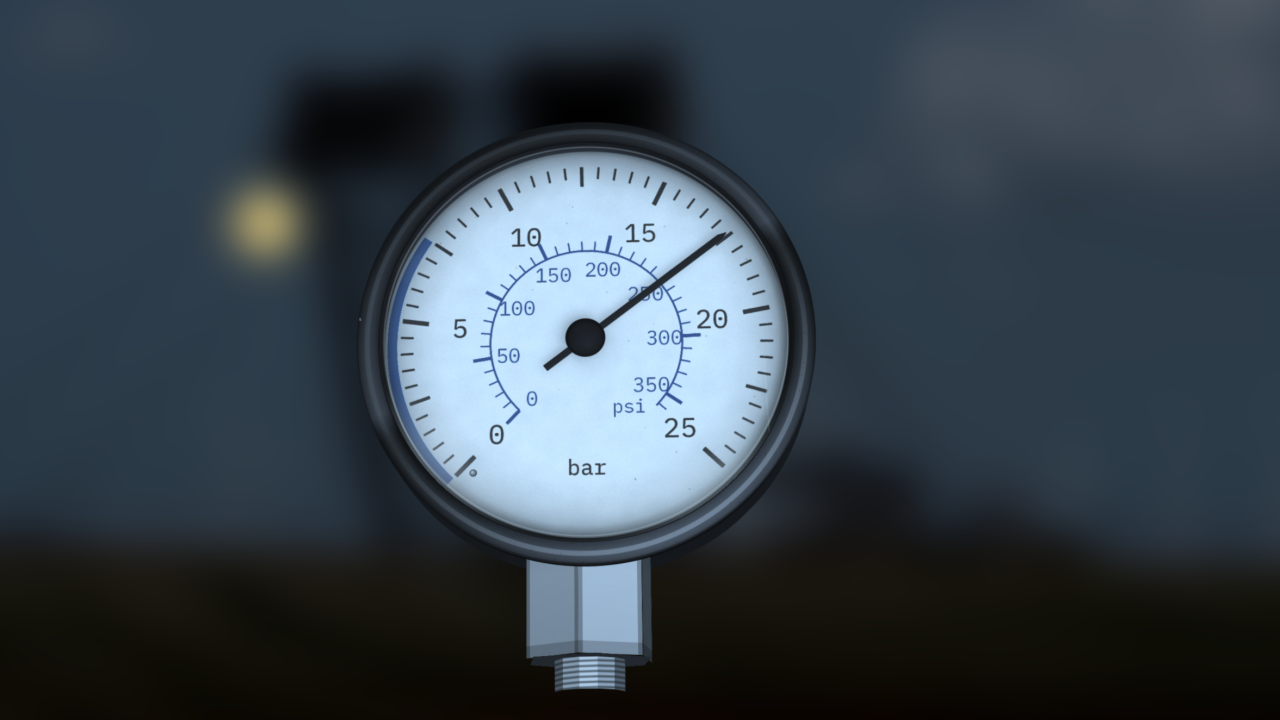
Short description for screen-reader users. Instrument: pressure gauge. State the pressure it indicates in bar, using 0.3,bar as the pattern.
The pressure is 17.5,bar
